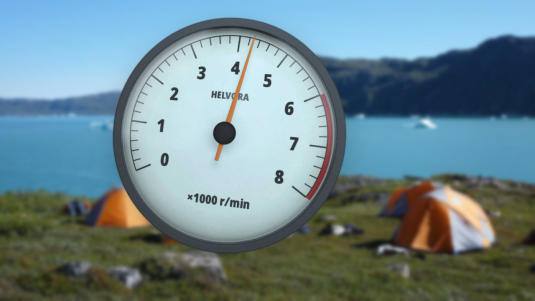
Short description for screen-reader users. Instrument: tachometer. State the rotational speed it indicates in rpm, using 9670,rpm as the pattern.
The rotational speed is 4300,rpm
